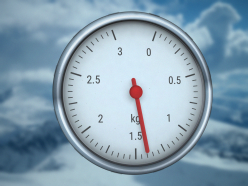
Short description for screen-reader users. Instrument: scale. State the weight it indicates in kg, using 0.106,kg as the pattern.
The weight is 1.4,kg
